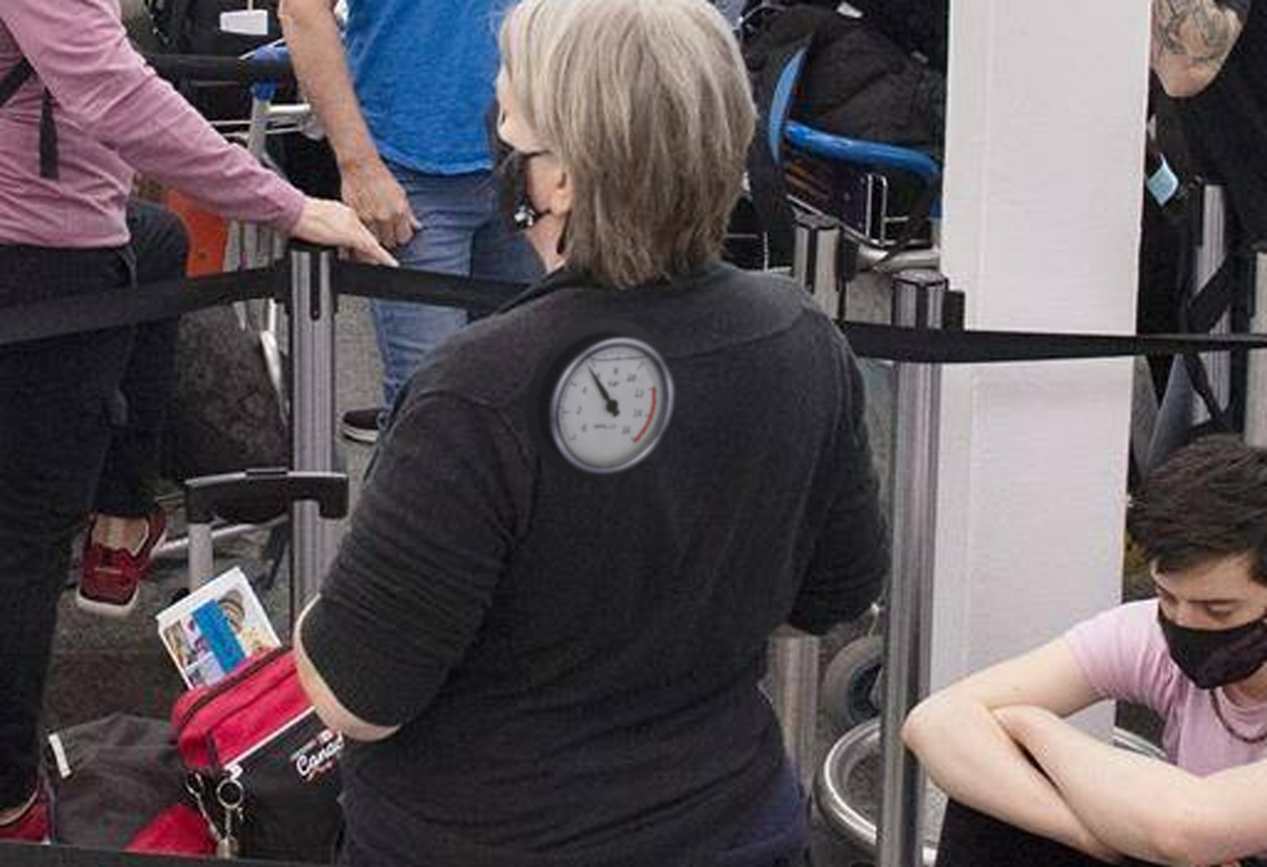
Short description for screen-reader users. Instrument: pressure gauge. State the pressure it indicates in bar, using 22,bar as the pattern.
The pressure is 5.5,bar
